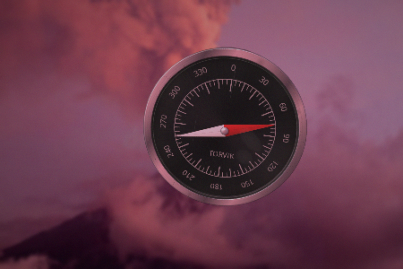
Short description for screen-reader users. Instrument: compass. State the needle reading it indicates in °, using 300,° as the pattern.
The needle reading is 75,°
